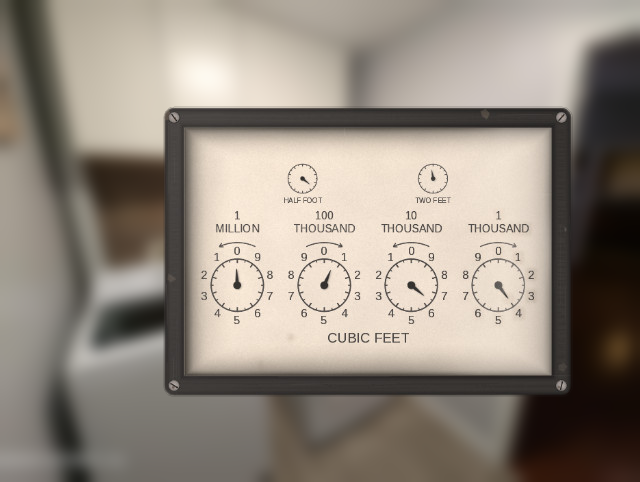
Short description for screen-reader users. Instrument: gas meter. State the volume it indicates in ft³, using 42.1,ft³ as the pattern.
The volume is 6400,ft³
